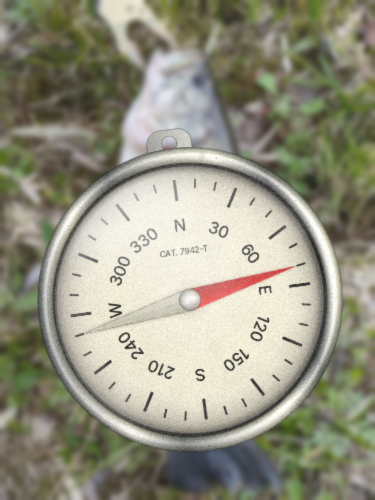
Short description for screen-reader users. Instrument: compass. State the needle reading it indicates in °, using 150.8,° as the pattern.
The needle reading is 80,°
